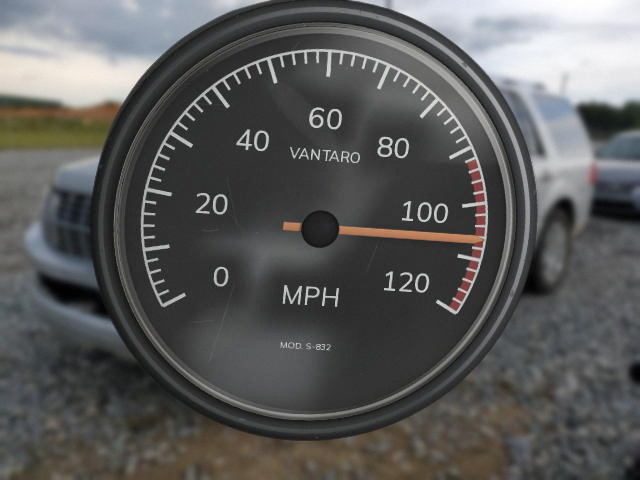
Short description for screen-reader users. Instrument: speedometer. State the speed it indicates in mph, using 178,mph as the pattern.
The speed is 106,mph
